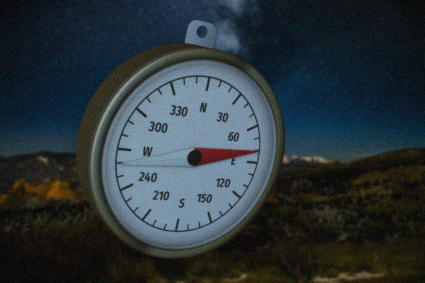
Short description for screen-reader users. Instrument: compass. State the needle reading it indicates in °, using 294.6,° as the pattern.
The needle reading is 80,°
